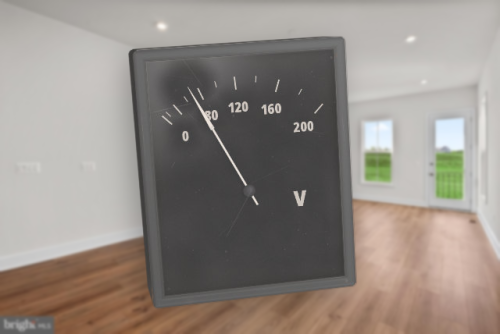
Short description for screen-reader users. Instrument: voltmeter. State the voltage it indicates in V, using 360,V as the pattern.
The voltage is 70,V
